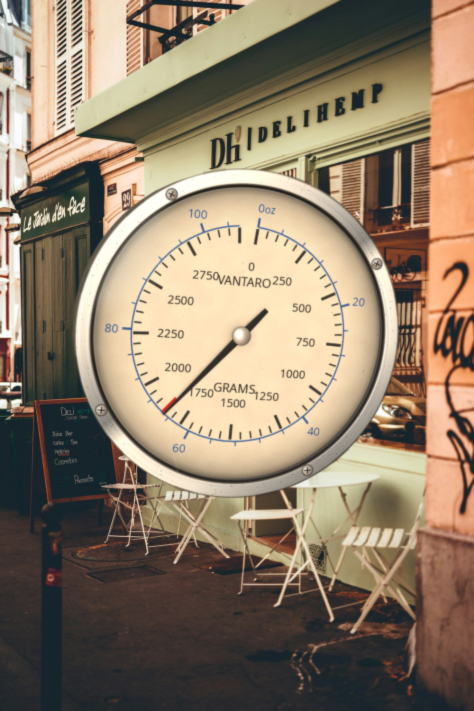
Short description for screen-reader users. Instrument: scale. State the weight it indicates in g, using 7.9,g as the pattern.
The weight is 1850,g
